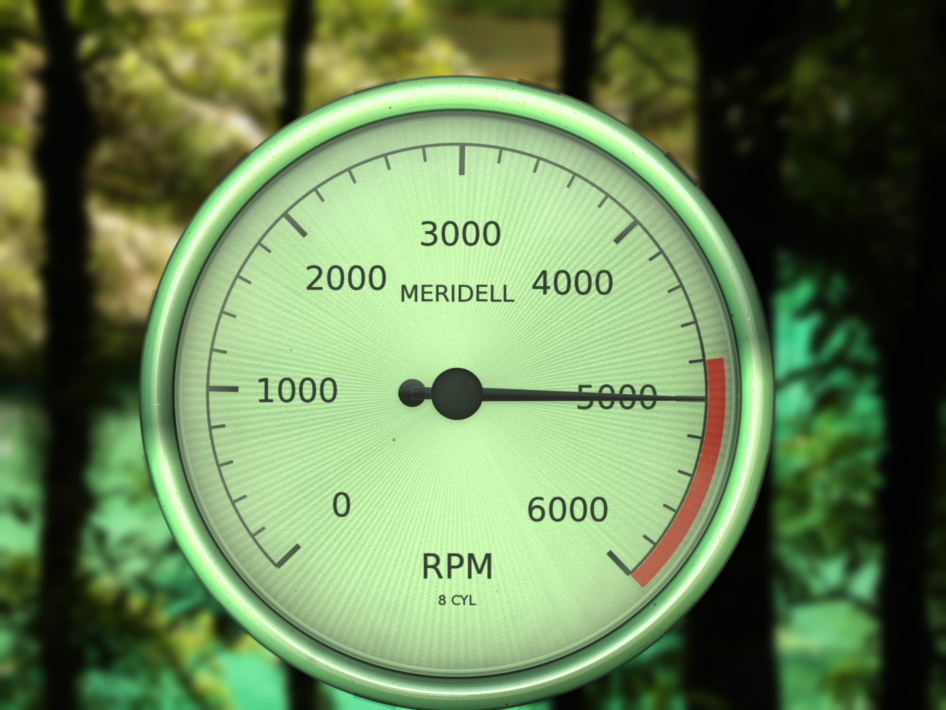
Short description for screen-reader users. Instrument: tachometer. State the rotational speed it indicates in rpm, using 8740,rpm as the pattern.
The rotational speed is 5000,rpm
